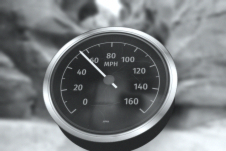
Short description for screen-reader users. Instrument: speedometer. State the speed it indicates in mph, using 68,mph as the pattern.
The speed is 55,mph
